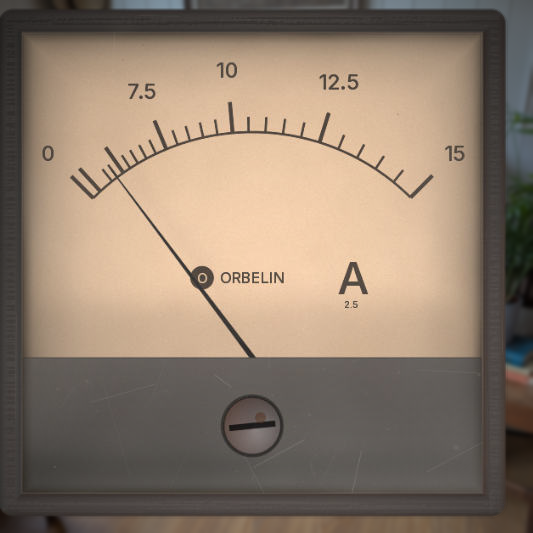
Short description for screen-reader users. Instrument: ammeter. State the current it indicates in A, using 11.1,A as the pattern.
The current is 4.5,A
